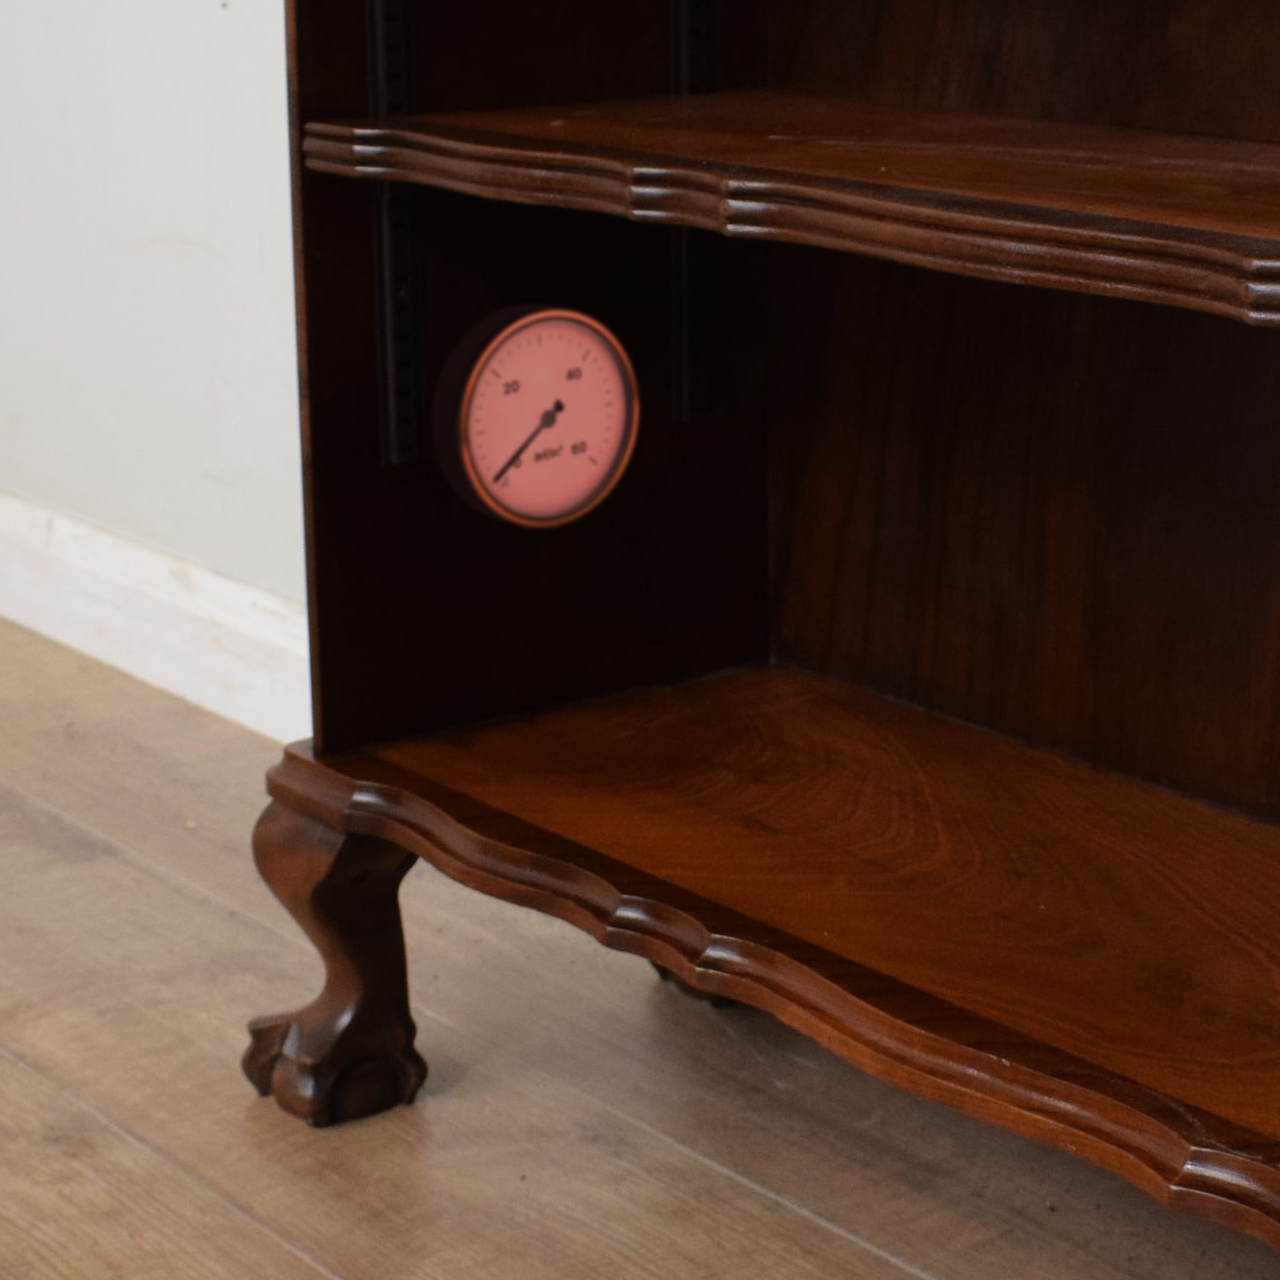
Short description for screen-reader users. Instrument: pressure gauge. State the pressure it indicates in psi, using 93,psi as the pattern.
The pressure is 2,psi
